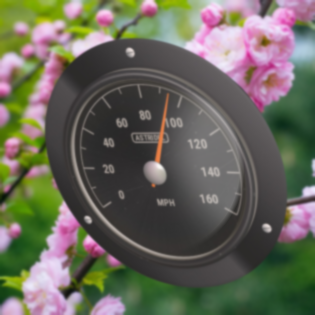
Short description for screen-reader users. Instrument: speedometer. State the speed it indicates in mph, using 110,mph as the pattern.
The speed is 95,mph
